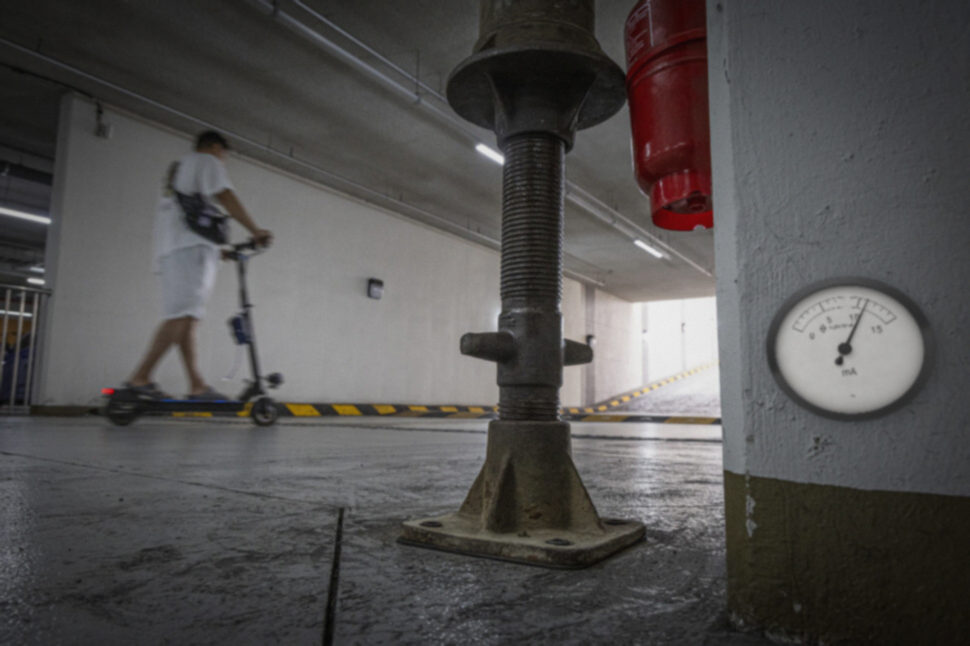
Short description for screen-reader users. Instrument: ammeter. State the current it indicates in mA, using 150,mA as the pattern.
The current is 11,mA
